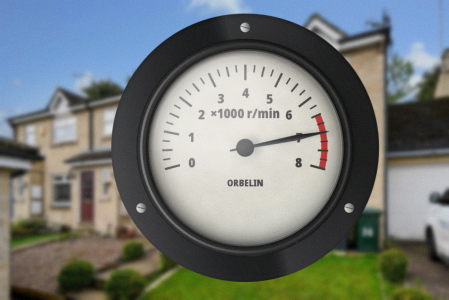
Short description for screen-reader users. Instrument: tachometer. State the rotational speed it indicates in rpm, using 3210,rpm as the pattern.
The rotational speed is 7000,rpm
